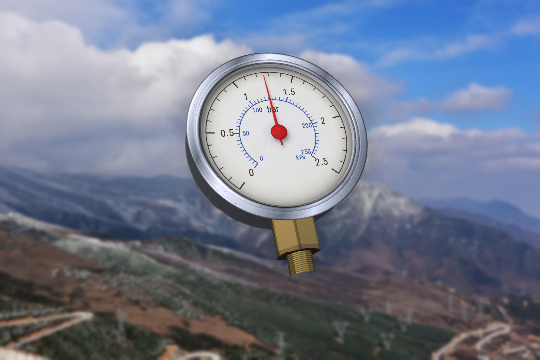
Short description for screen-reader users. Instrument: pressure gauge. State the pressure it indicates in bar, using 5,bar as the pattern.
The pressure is 1.25,bar
